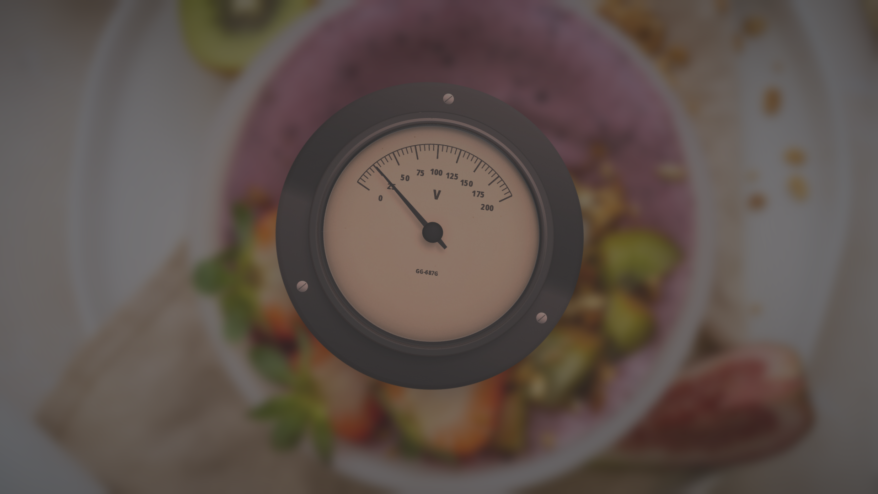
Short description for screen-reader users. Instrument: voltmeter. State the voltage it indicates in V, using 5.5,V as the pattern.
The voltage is 25,V
